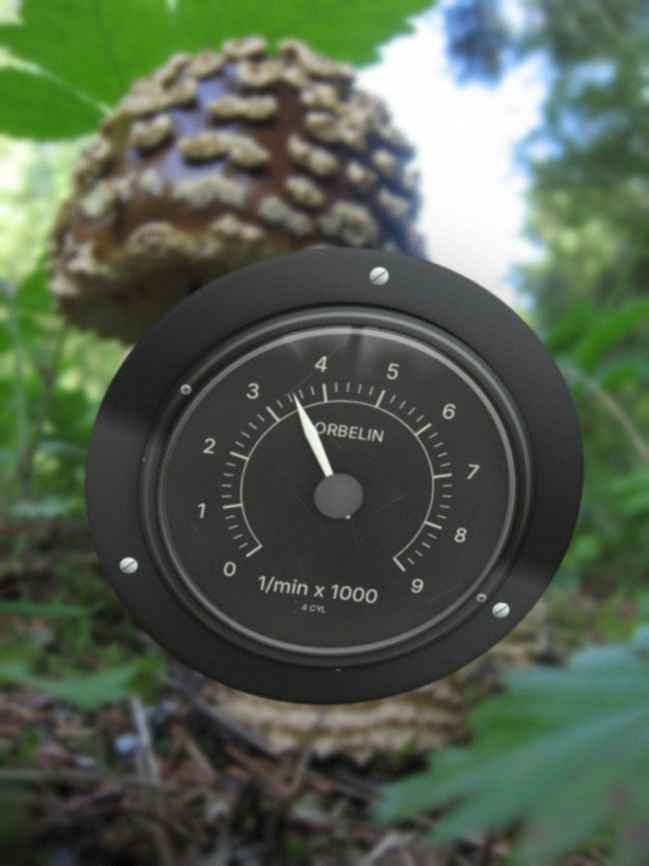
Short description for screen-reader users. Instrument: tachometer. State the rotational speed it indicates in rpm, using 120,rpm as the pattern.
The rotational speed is 3500,rpm
